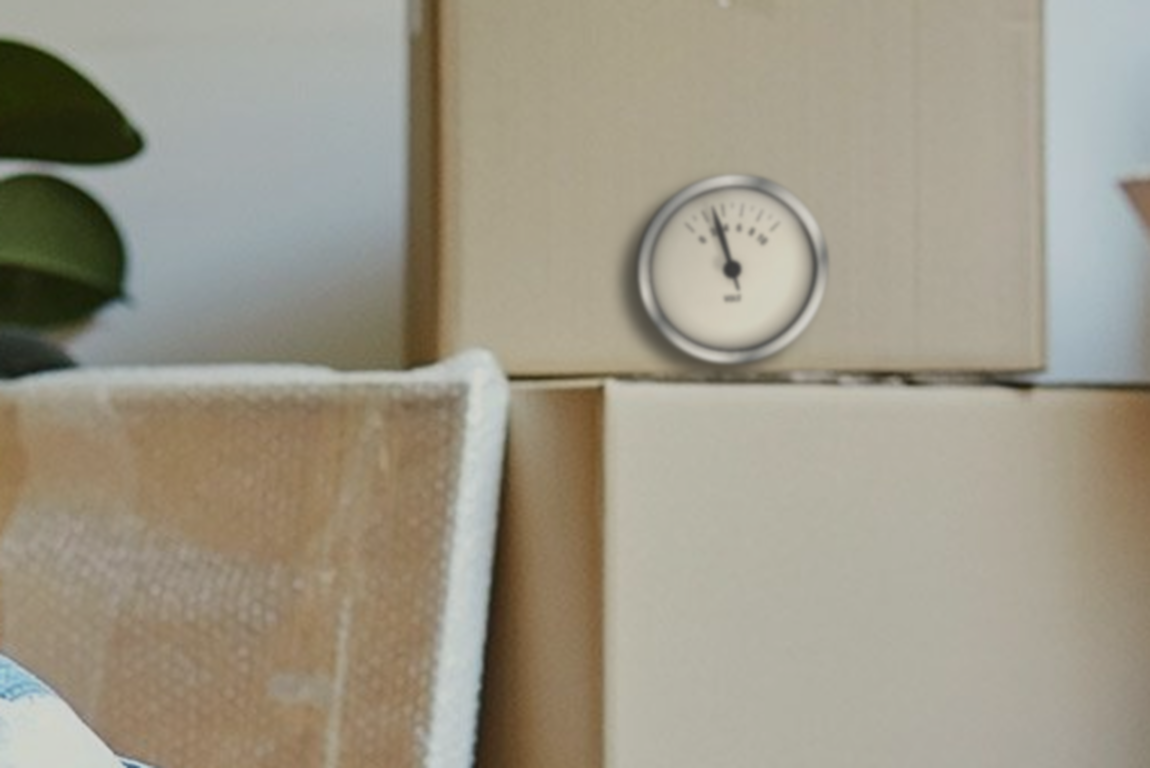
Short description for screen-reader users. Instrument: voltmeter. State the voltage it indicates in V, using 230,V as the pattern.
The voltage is 3,V
